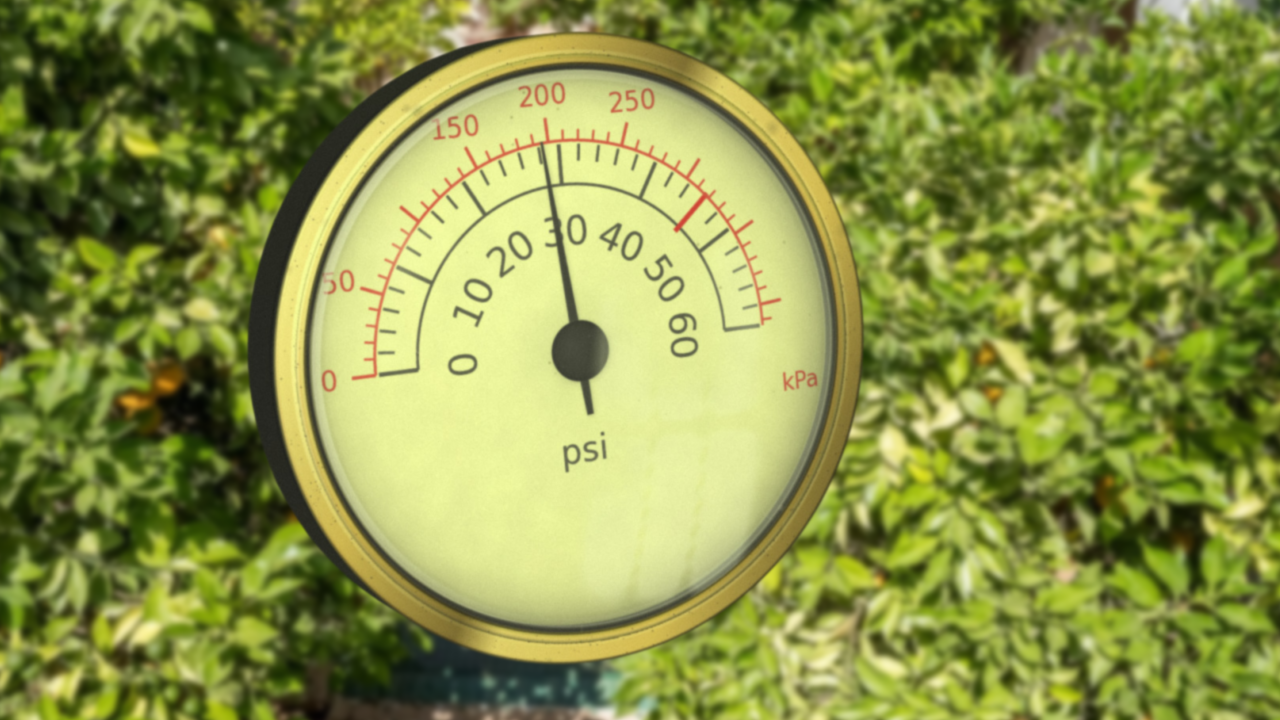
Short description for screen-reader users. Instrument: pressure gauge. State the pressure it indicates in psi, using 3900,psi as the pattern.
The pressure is 28,psi
